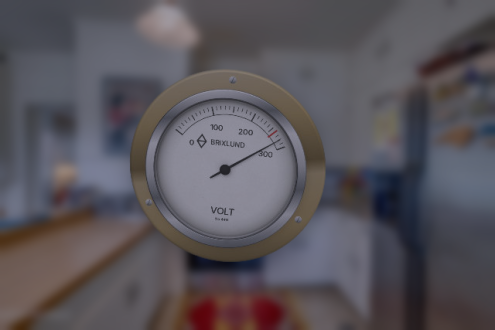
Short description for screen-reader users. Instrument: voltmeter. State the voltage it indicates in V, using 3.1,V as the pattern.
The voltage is 280,V
